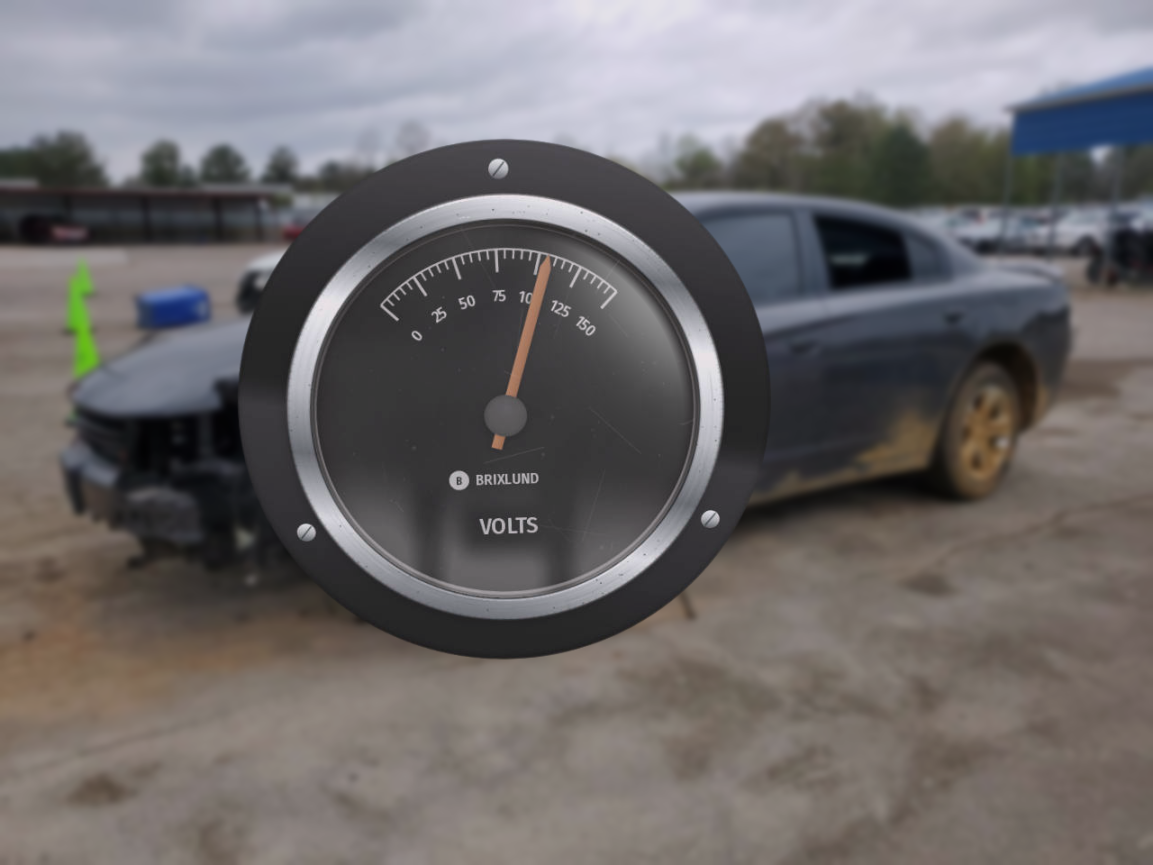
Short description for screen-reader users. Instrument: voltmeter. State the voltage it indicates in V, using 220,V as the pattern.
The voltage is 105,V
